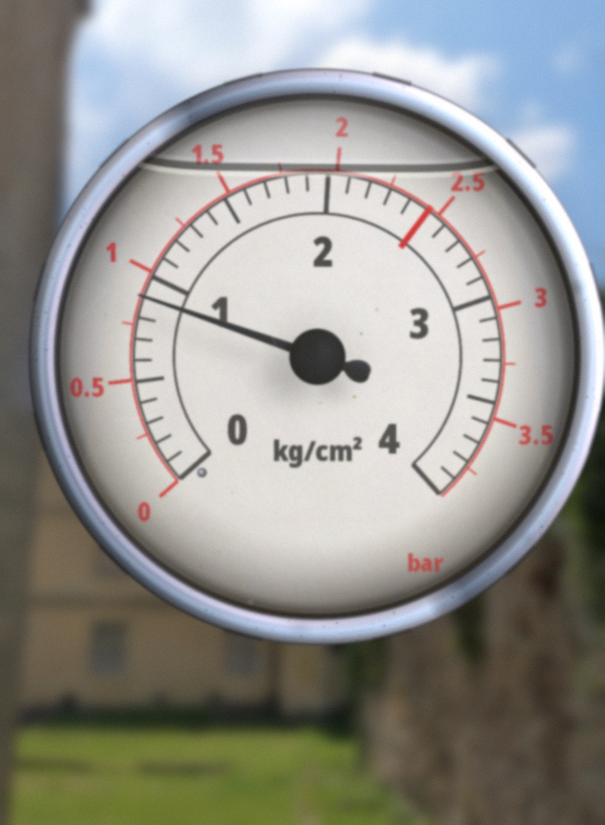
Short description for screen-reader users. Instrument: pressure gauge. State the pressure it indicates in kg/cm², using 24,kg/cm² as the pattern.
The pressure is 0.9,kg/cm²
